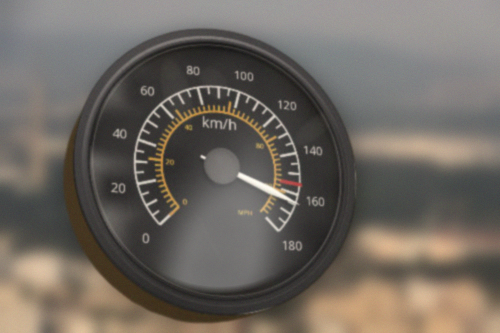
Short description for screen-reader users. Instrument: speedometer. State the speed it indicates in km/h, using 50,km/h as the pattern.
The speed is 165,km/h
